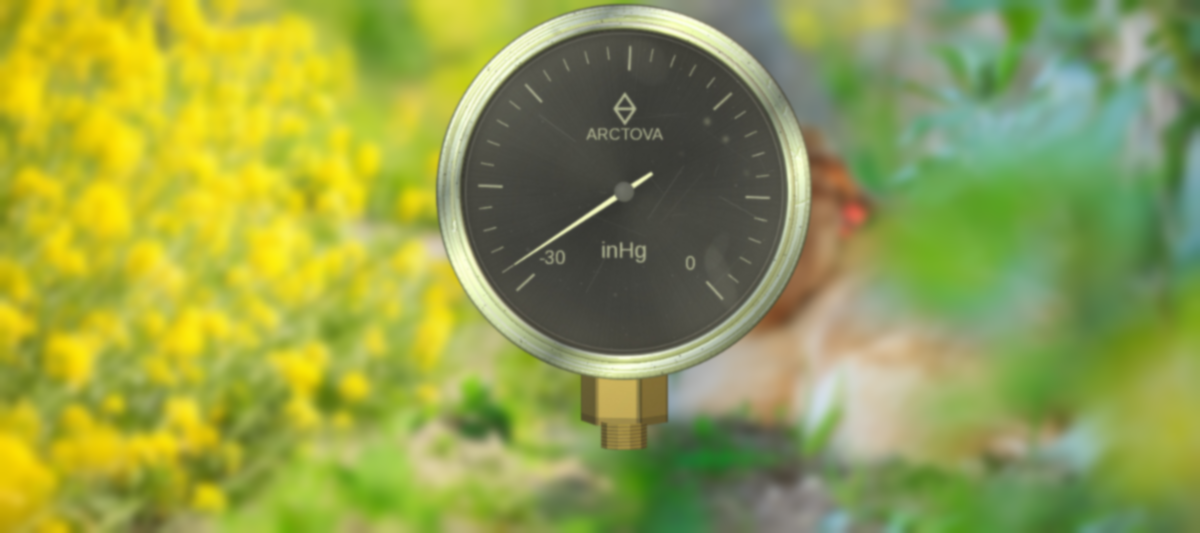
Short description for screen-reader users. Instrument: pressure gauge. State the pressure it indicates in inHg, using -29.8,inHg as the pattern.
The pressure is -29,inHg
